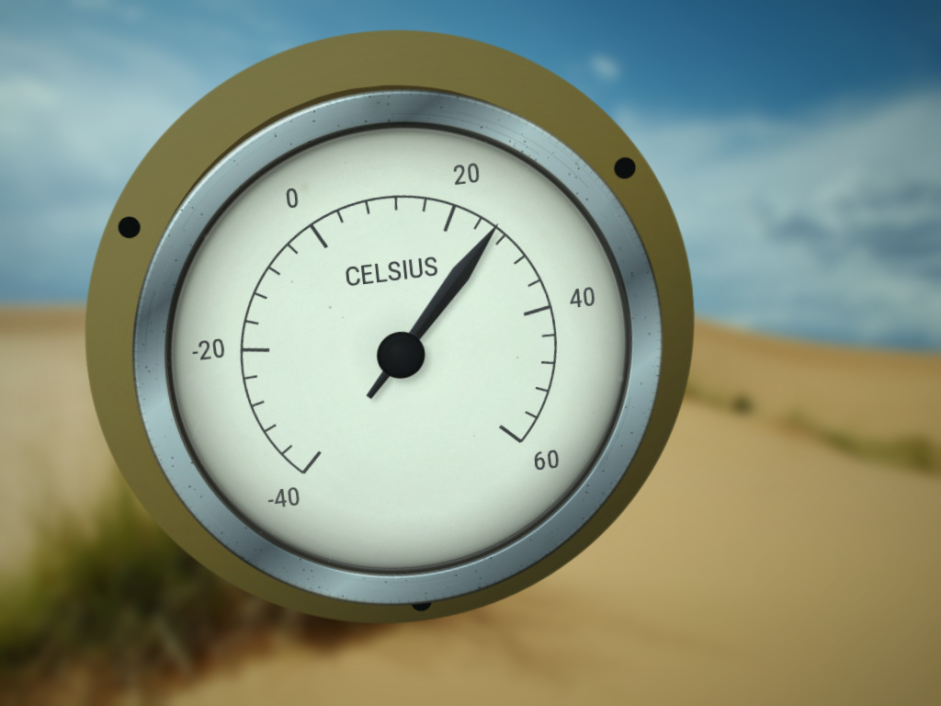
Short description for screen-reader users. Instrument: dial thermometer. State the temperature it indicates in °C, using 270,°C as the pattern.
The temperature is 26,°C
